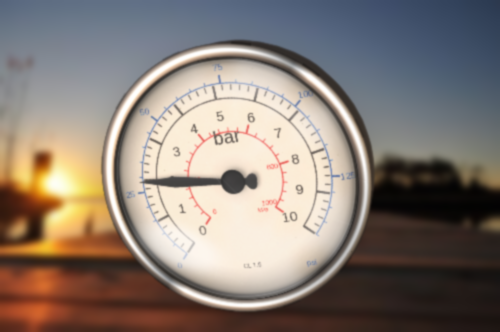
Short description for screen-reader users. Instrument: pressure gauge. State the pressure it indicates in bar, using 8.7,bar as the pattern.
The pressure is 2,bar
